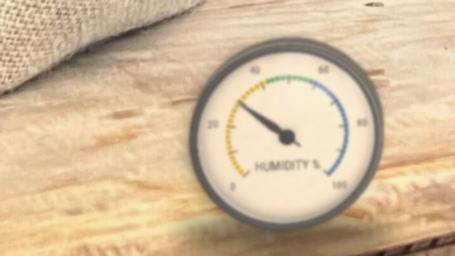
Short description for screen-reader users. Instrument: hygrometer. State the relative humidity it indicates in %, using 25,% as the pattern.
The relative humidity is 30,%
